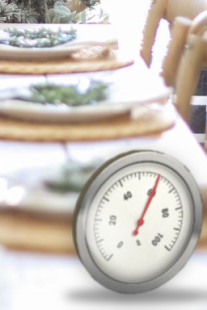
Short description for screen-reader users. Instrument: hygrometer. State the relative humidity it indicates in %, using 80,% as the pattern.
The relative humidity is 60,%
